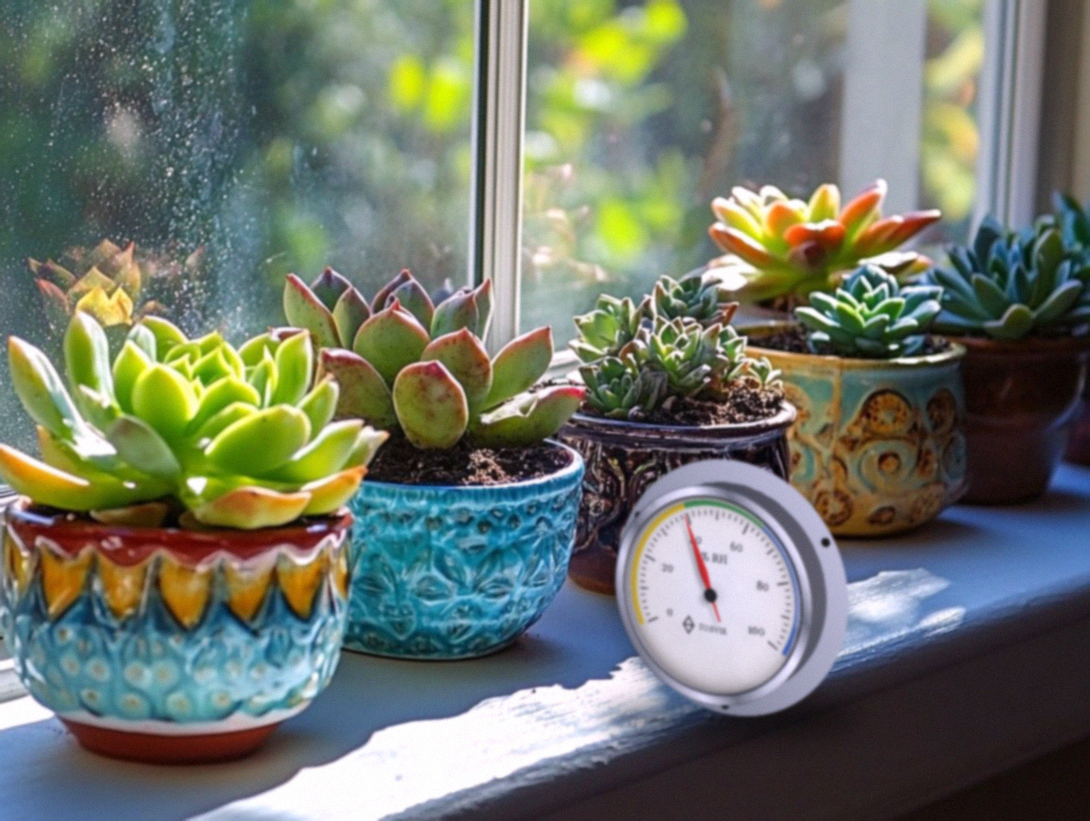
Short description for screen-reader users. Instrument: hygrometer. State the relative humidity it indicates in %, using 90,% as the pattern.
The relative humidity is 40,%
